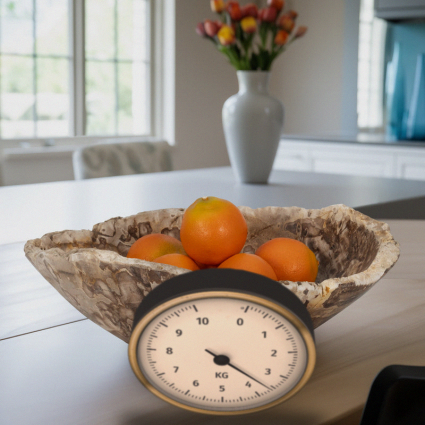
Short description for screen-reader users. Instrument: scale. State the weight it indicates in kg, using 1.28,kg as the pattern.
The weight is 3.5,kg
